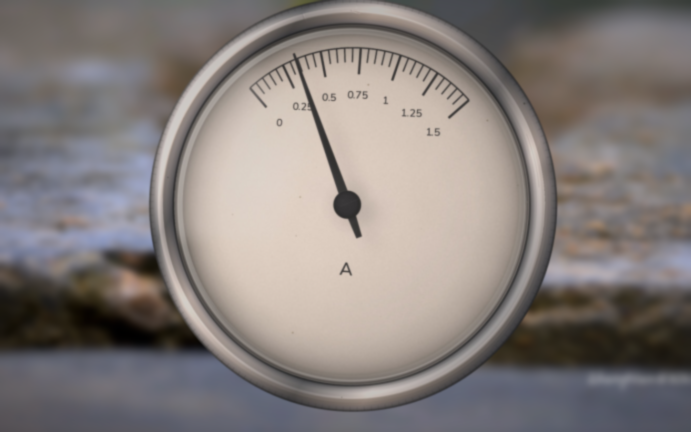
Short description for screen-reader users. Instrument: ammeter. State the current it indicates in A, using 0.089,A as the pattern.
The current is 0.35,A
